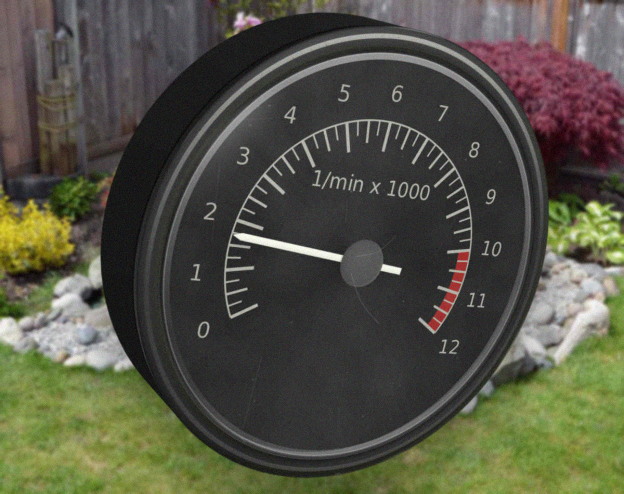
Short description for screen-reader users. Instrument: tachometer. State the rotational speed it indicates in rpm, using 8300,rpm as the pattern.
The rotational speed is 1750,rpm
